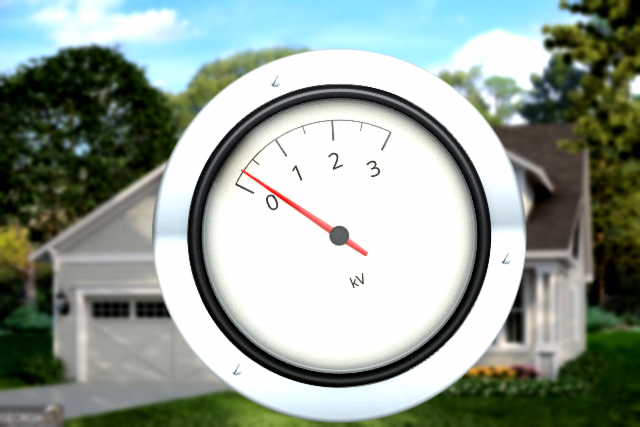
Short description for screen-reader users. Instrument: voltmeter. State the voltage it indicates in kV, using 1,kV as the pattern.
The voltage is 0.25,kV
